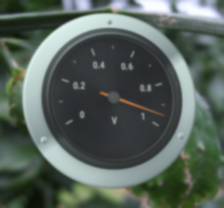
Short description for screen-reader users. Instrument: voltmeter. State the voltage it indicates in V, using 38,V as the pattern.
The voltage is 0.95,V
